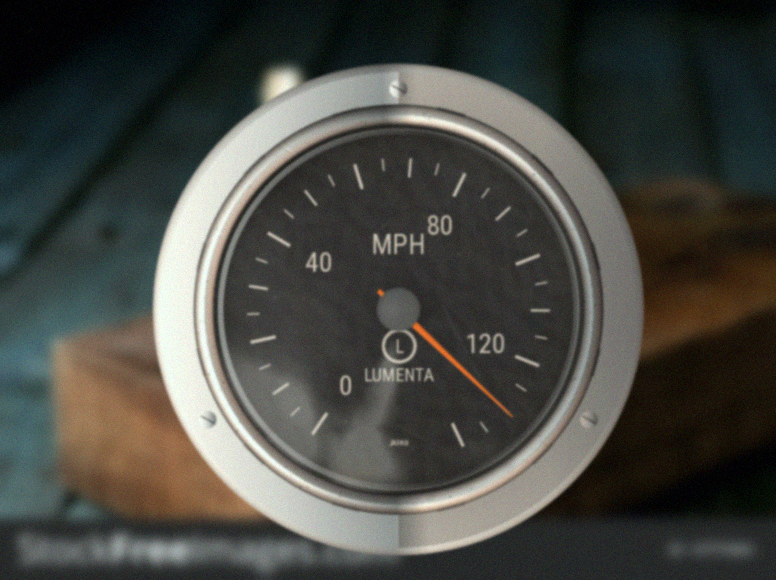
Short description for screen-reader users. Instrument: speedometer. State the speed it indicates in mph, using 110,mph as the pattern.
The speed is 130,mph
